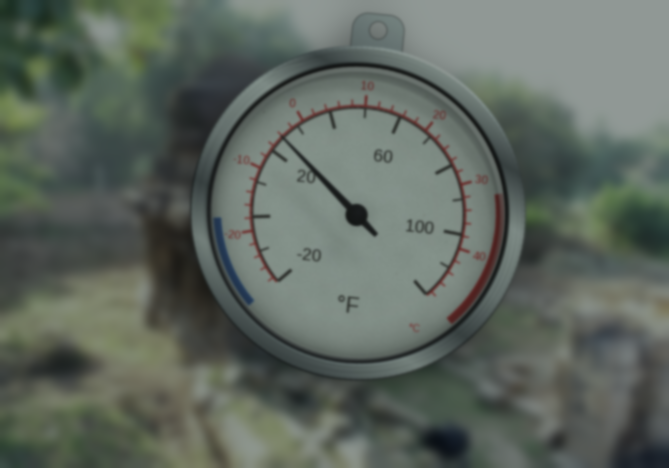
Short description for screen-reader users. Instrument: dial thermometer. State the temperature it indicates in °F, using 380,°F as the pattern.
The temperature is 25,°F
